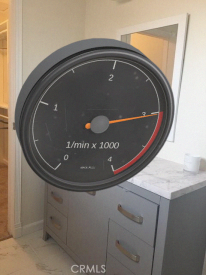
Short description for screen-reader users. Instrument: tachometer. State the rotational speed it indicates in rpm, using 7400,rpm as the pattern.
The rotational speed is 3000,rpm
